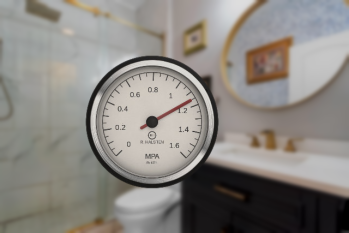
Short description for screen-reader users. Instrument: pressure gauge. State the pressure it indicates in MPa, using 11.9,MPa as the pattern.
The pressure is 1.15,MPa
